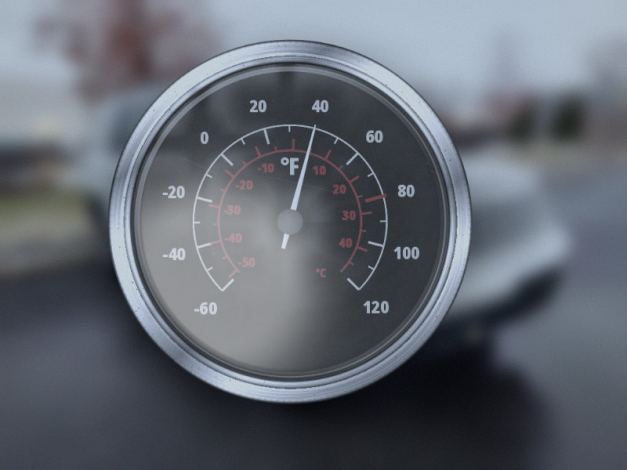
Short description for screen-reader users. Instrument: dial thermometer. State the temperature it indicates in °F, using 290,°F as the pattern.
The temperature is 40,°F
